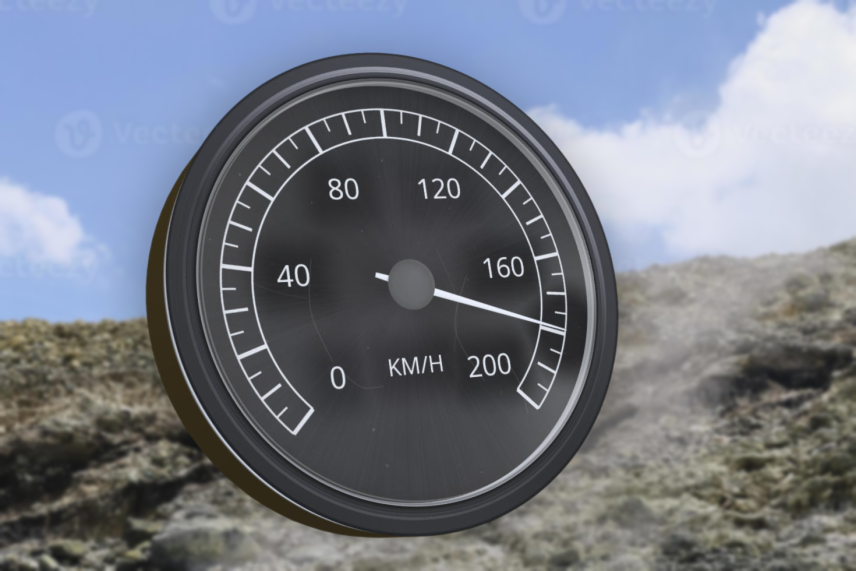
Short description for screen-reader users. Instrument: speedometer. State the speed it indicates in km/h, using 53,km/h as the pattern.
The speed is 180,km/h
